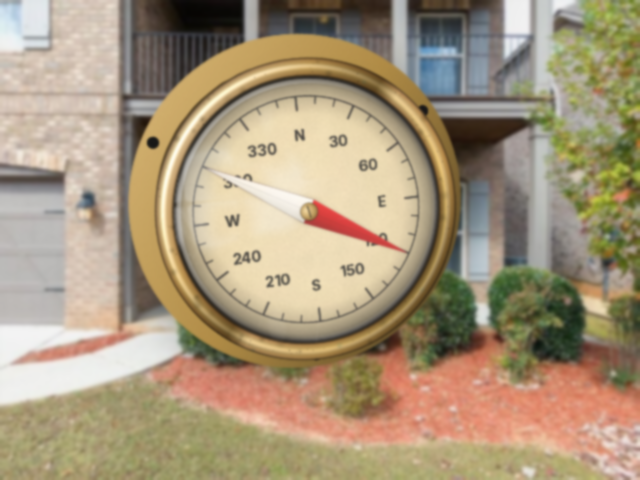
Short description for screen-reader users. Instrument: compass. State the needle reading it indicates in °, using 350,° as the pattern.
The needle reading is 120,°
